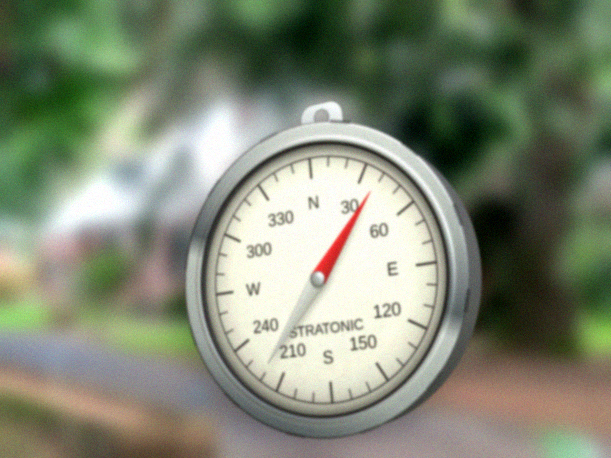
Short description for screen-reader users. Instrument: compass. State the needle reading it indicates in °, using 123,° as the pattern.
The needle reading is 40,°
